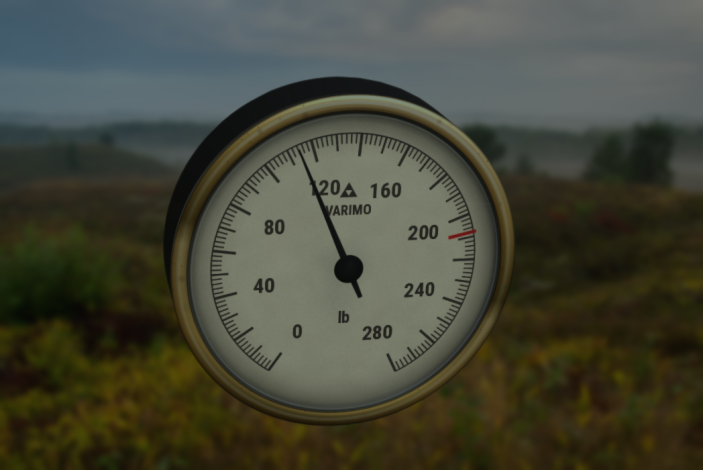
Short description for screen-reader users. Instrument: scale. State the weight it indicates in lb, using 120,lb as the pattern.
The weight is 114,lb
